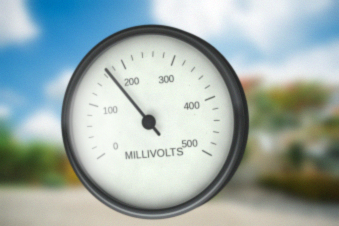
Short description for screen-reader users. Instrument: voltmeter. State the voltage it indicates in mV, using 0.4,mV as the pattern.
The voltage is 170,mV
